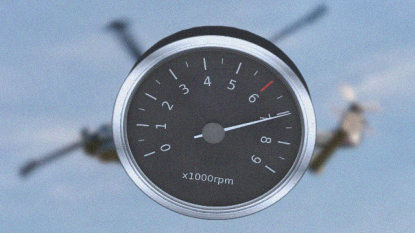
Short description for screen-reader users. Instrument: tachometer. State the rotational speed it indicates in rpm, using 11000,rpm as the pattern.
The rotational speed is 7000,rpm
